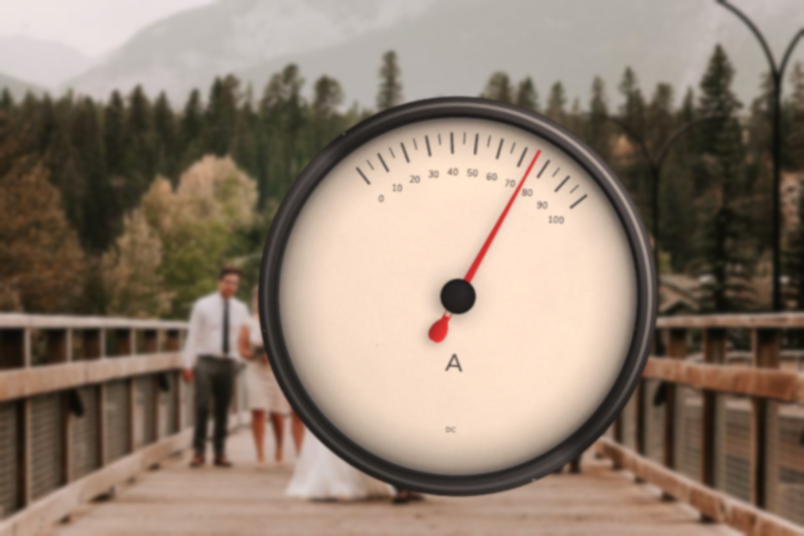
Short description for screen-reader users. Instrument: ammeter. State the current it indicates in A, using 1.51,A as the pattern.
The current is 75,A
